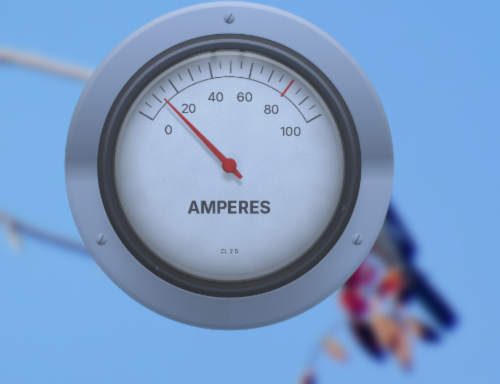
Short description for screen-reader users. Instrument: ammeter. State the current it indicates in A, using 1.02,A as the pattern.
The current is 12.5,A
